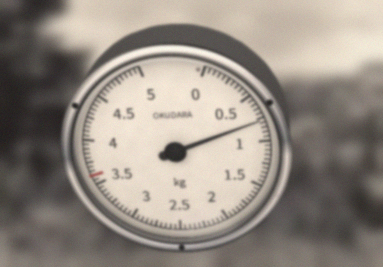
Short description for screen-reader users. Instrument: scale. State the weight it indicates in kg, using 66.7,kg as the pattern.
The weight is 0.75,kg
